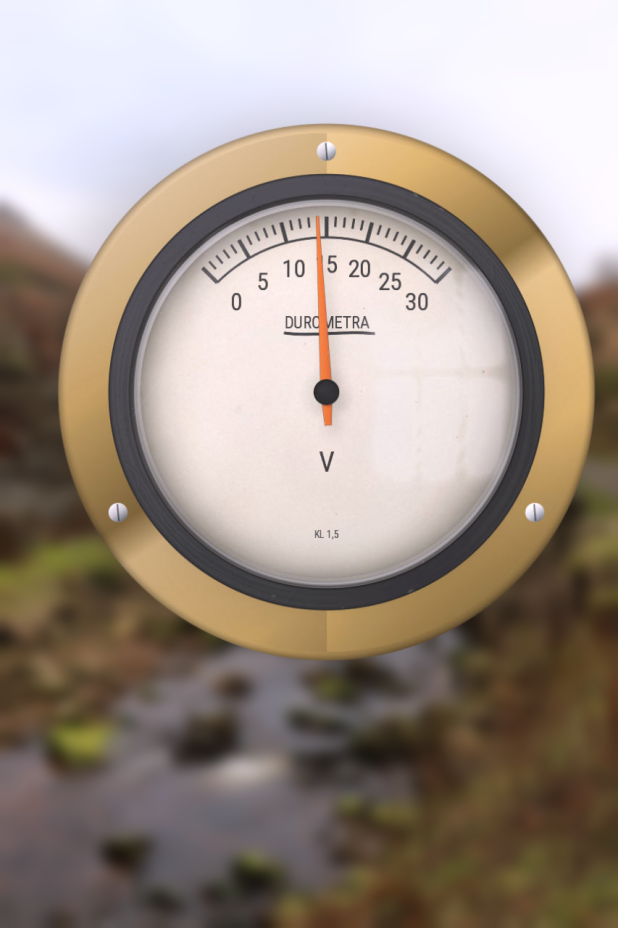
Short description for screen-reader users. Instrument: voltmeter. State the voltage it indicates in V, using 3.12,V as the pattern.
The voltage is 14,V
